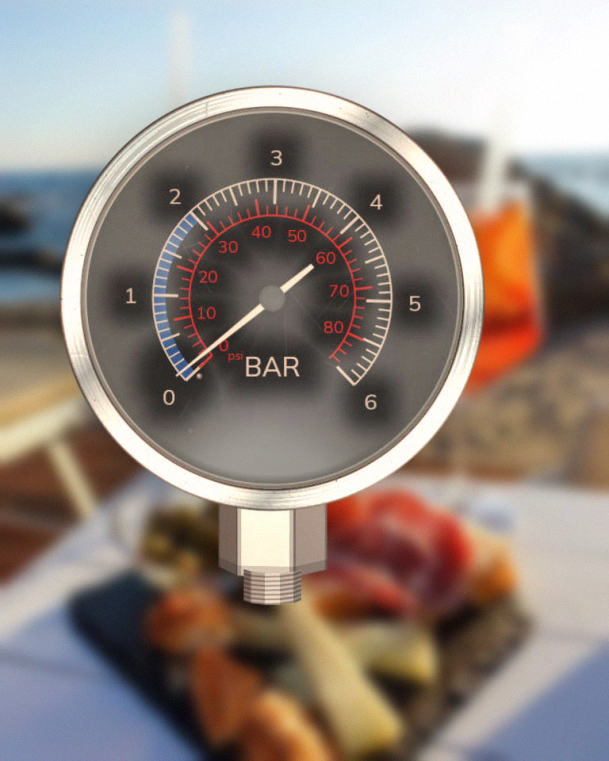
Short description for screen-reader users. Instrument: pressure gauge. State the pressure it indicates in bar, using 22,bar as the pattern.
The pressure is 0.1,bar
